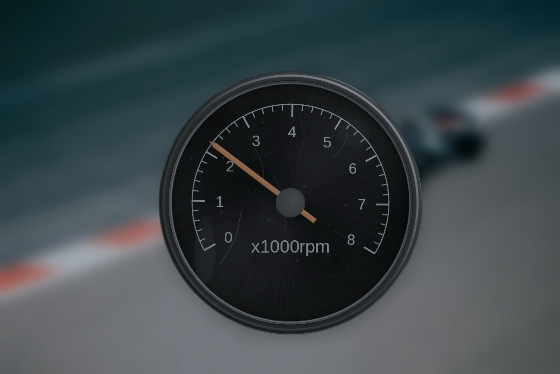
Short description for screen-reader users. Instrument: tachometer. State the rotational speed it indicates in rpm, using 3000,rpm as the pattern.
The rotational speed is 2200,rpm
